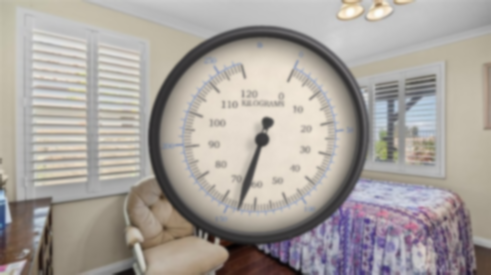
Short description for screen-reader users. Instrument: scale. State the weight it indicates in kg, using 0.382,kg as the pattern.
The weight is 65,kg
